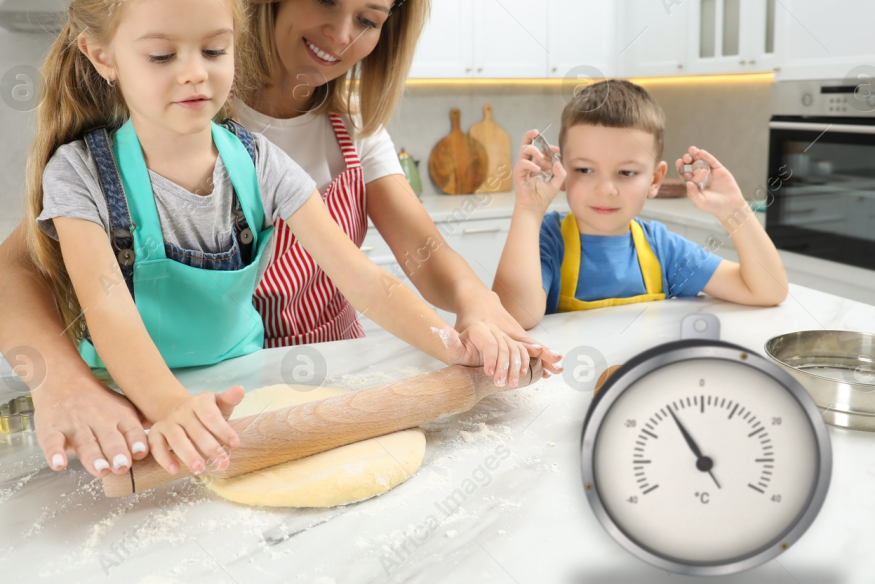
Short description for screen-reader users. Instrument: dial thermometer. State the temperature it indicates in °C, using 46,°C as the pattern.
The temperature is -10,°C
